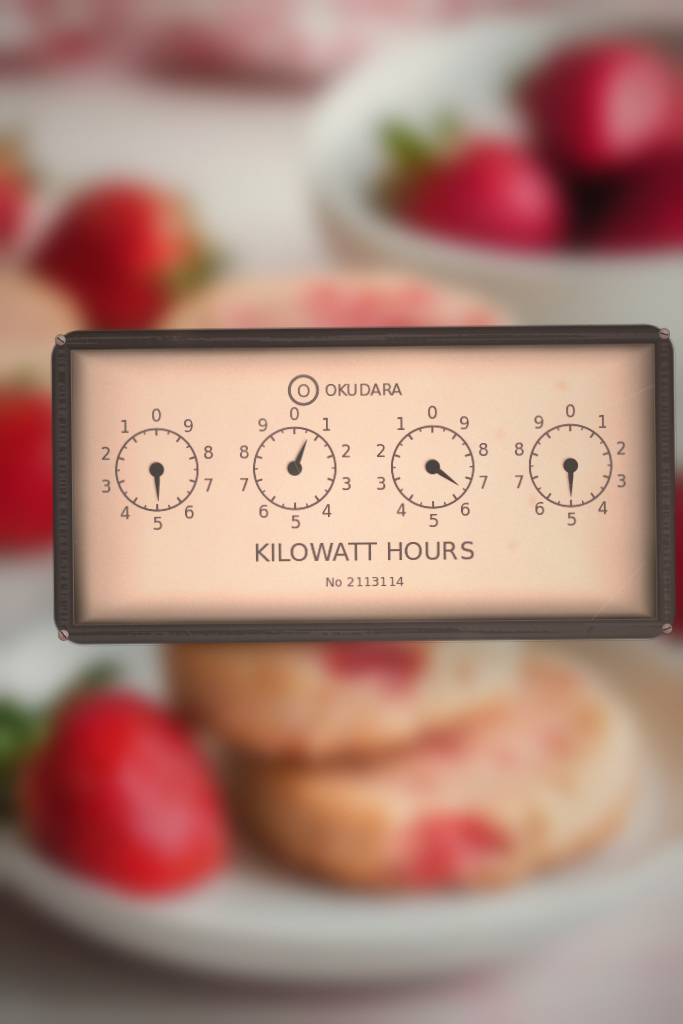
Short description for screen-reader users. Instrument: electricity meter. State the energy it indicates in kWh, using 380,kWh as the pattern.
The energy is 5065,kWh
